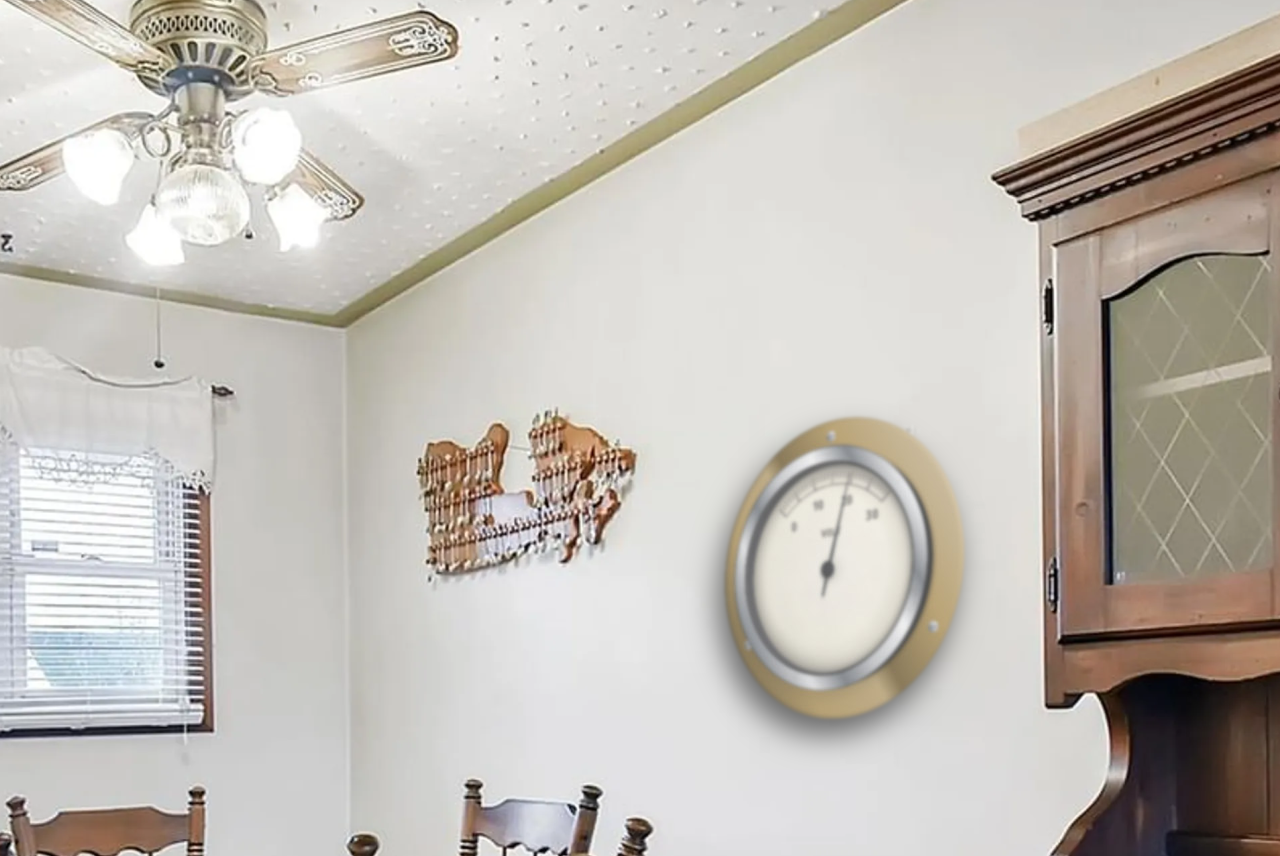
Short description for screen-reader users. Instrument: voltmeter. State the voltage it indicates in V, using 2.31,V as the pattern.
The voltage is 20,V
